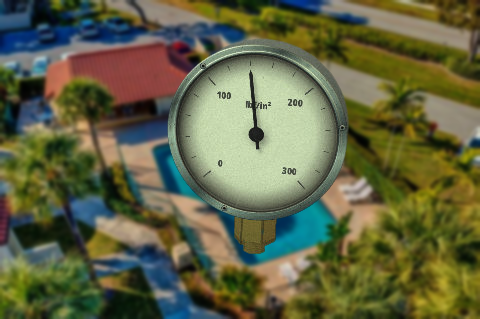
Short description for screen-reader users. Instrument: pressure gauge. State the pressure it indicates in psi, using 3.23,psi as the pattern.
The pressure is 140,psi
